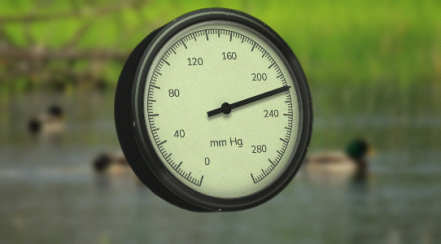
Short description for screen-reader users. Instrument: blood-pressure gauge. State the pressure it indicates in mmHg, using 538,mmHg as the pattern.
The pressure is 220,mmHg
